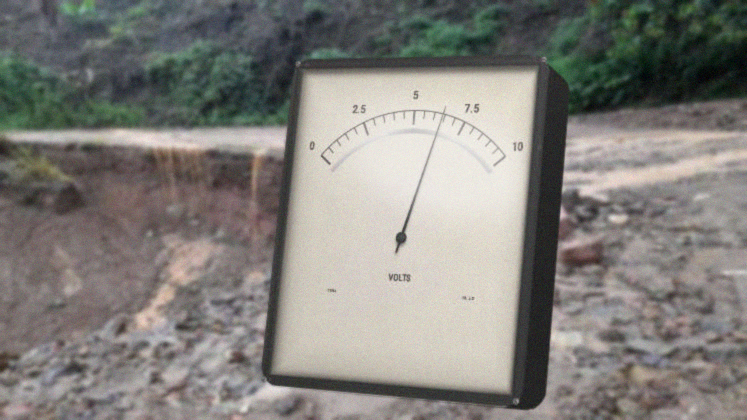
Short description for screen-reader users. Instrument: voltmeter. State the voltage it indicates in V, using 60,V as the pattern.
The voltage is 6.5,V
